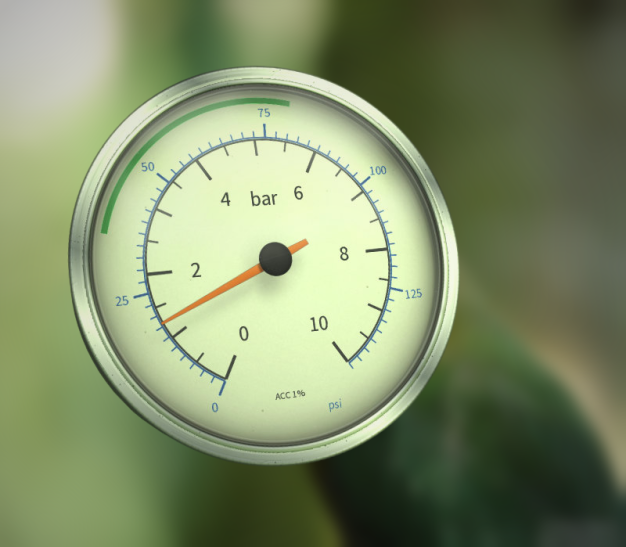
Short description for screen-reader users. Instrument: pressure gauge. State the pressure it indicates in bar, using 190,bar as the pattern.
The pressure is 1.25,bar
